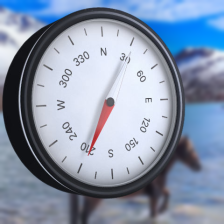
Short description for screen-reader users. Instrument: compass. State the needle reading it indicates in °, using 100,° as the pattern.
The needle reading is 210,°
